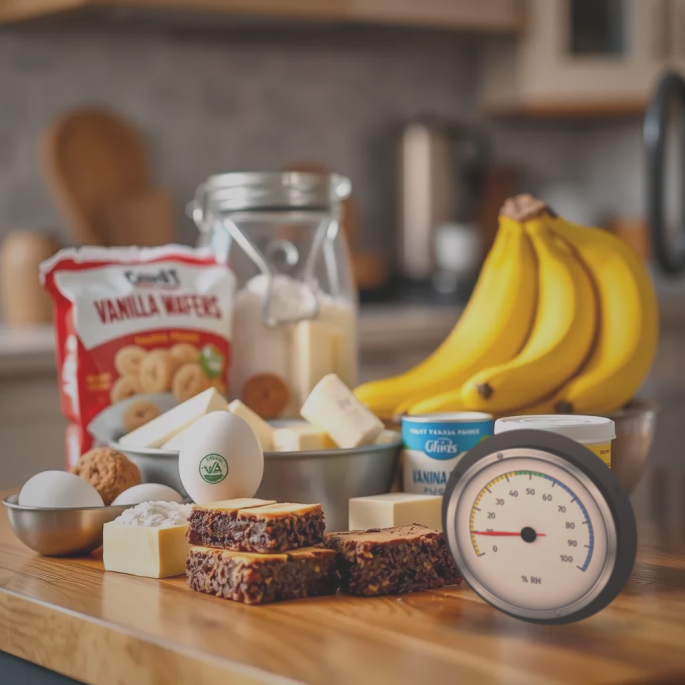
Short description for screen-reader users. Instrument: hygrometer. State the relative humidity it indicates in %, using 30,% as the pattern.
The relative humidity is 10,%
